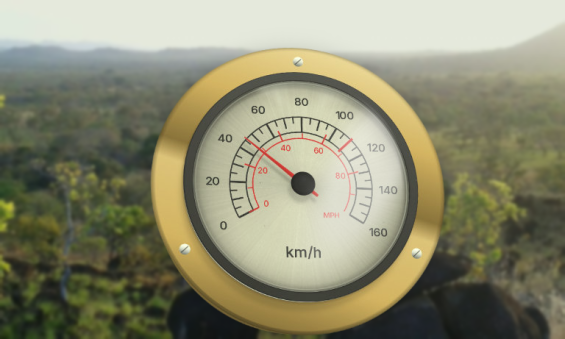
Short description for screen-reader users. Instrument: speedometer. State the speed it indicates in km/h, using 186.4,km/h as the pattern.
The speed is 45,km/h
